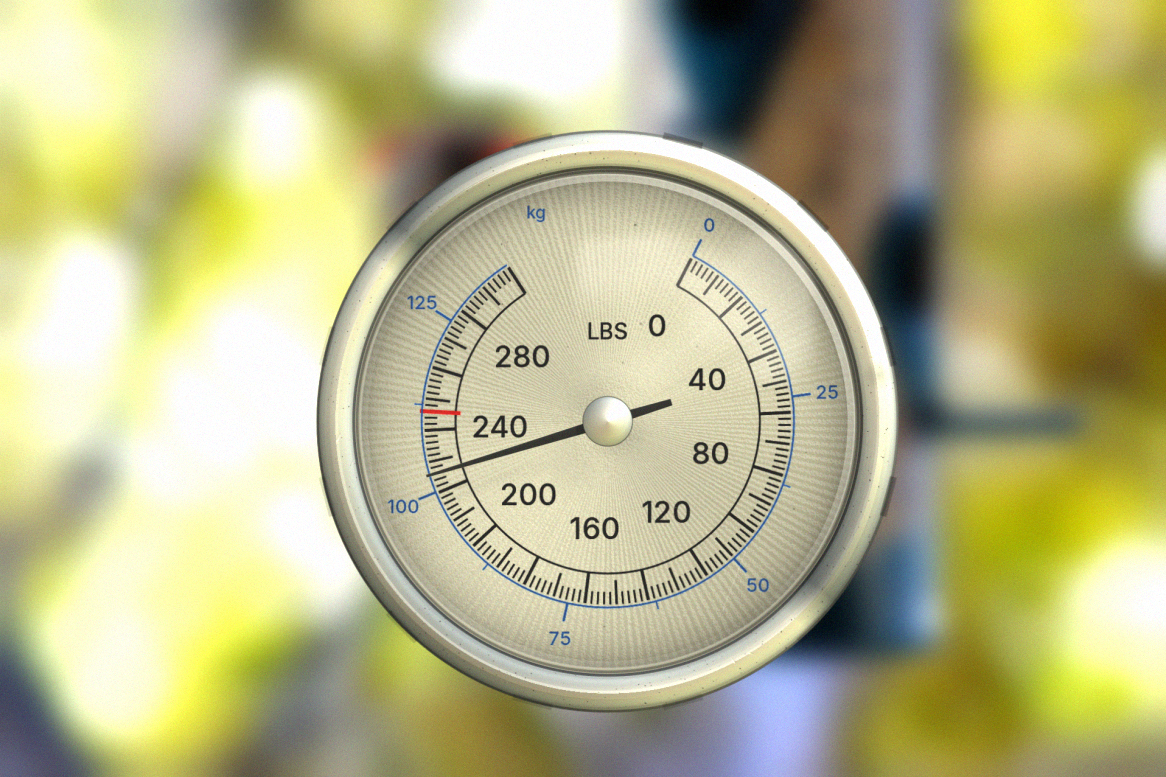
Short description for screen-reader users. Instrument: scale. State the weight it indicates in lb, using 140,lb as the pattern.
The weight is 226,lb
